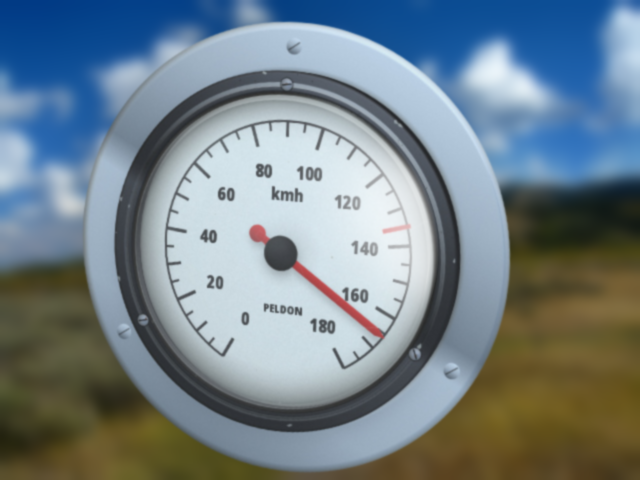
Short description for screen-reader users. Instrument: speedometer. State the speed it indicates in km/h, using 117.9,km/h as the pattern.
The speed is 165,km/h
